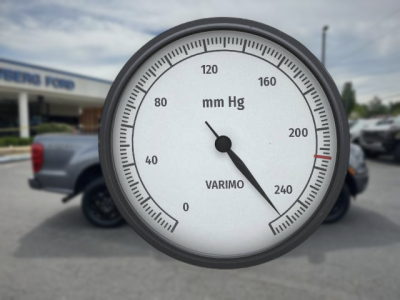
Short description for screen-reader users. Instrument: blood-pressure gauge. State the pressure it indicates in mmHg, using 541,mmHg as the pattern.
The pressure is 252,mmHg
